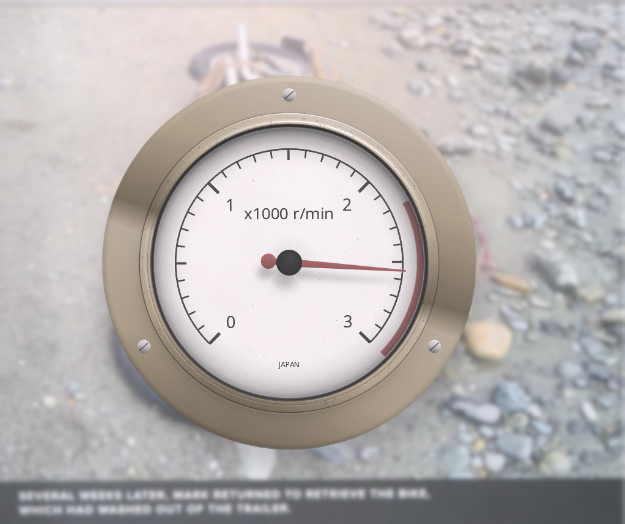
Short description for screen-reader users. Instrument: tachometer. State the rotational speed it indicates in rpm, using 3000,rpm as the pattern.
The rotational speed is 2550,rpm
